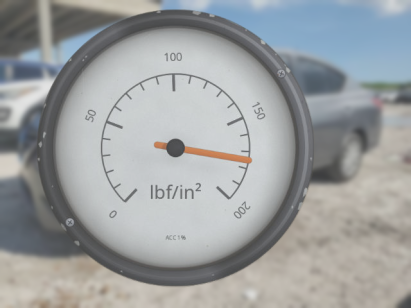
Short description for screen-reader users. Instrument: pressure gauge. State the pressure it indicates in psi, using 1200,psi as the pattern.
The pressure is 175,psi
